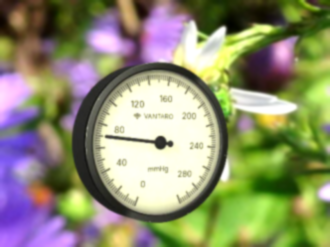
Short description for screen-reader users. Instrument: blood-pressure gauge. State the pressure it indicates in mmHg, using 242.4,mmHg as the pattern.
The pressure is 70,mmHg
